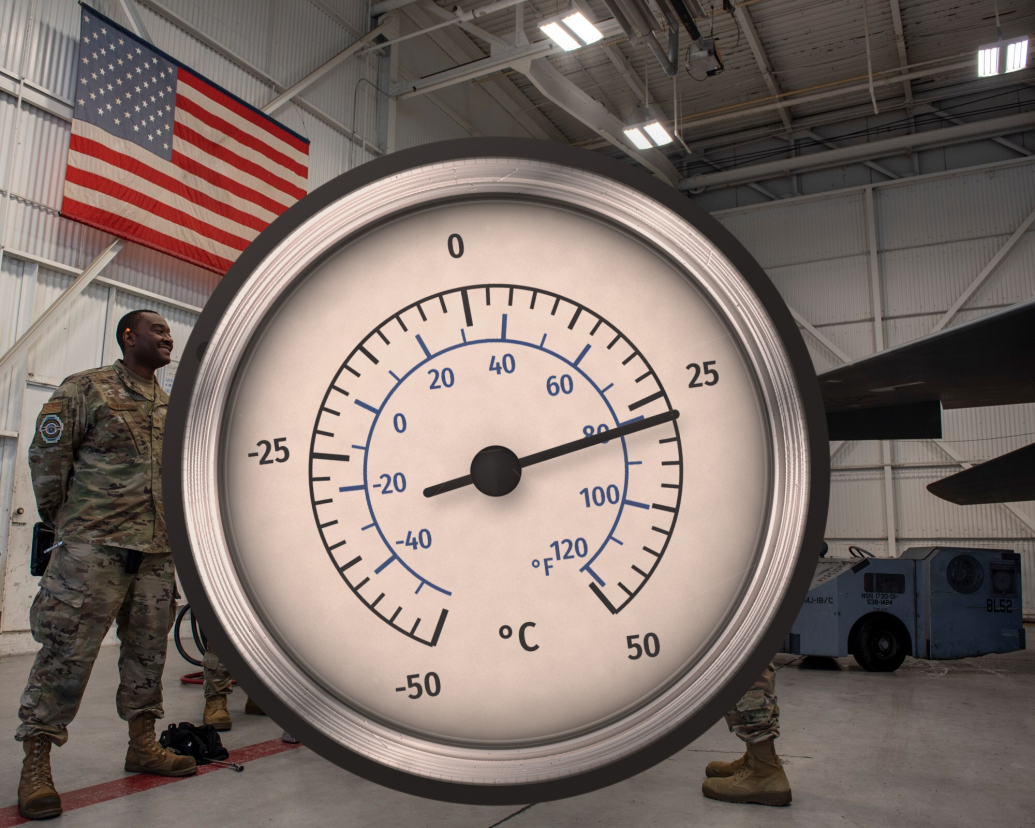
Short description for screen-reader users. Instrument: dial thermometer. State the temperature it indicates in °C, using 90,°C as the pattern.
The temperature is 27.5,°C
